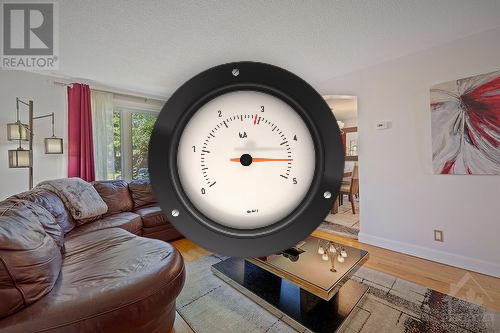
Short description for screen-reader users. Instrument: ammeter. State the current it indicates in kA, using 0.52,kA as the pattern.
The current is 4.5,kA
